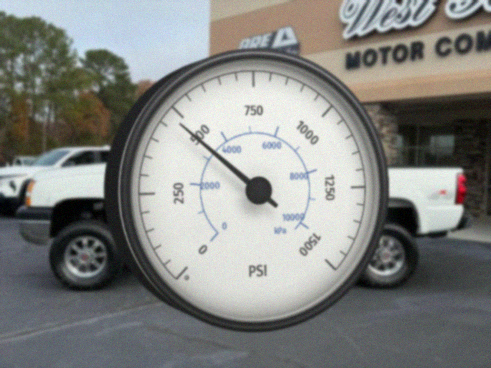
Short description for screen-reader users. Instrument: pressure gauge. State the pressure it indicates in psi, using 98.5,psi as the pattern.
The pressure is 475,psi
